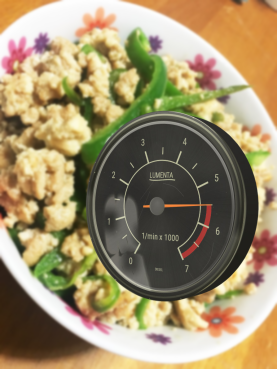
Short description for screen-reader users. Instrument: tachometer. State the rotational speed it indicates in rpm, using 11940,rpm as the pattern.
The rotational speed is 5500,rpm
